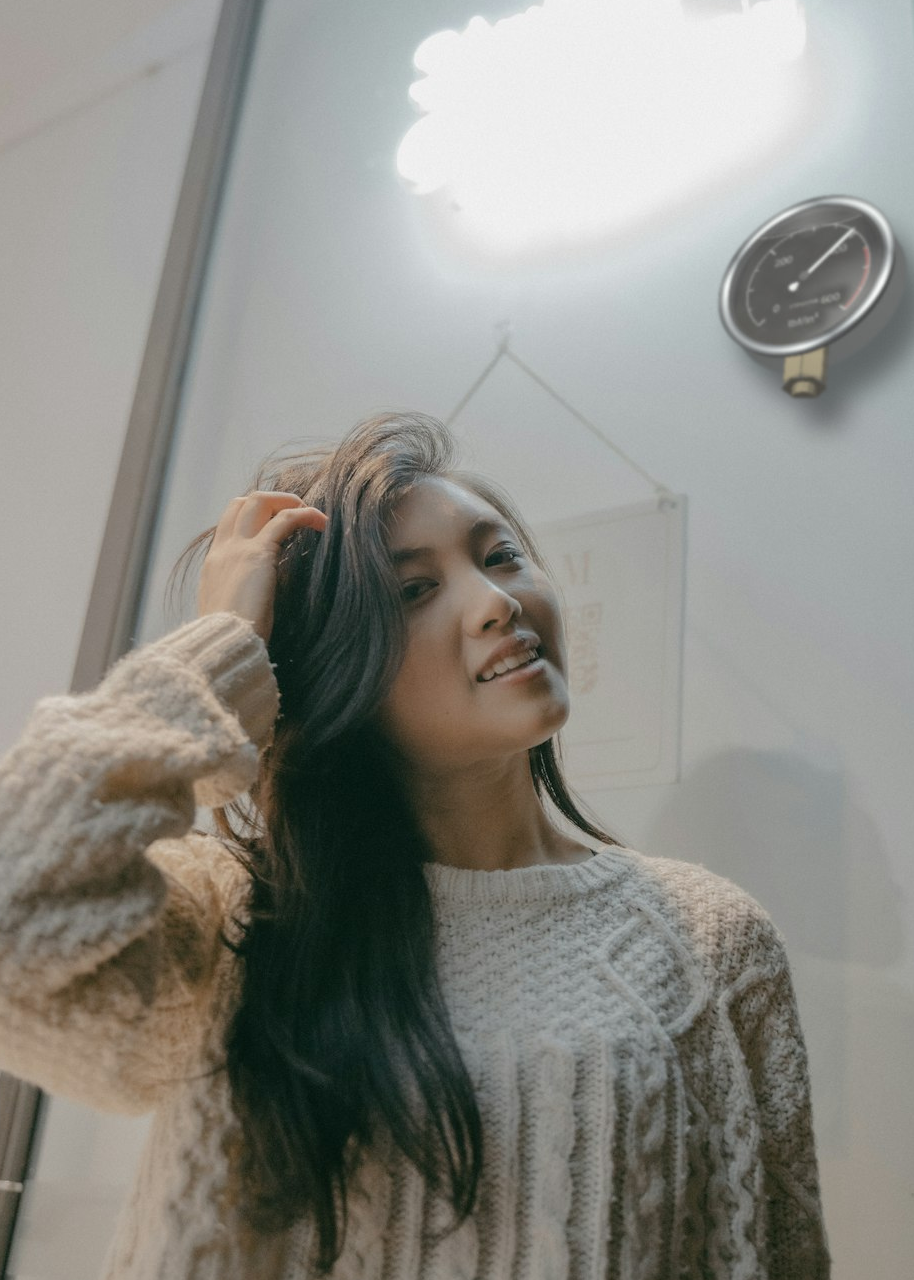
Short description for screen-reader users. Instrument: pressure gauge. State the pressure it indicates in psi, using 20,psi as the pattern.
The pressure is 400,psi
